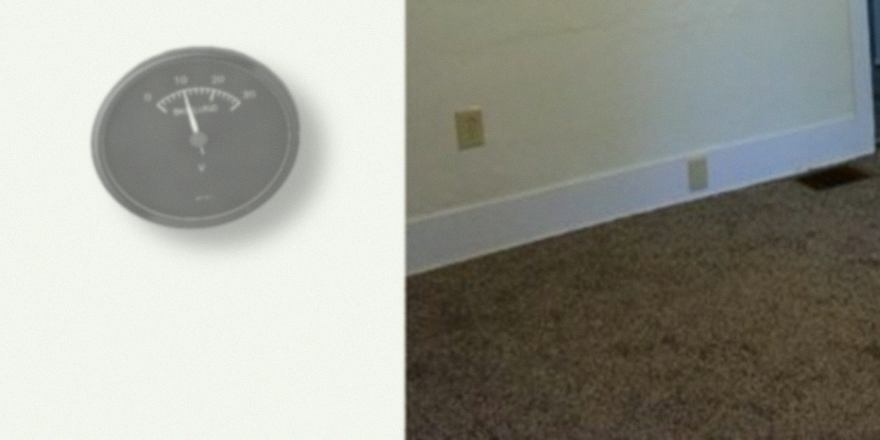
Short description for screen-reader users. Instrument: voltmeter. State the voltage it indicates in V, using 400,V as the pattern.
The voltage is 10,V
